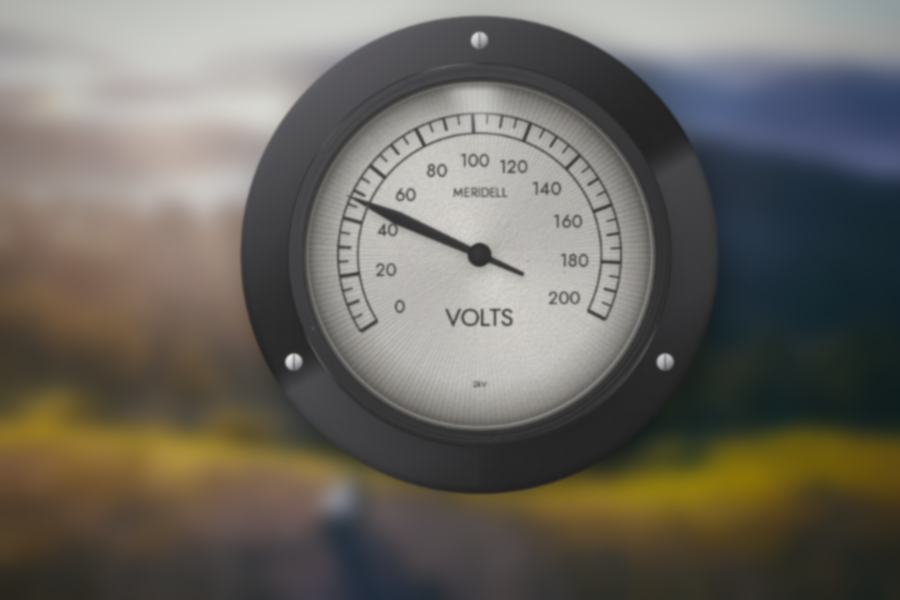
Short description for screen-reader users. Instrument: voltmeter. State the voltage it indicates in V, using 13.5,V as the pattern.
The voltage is 47.5,V
